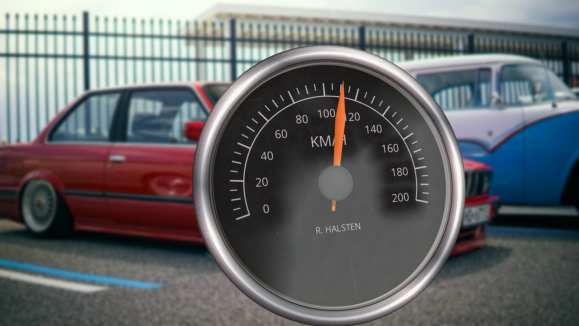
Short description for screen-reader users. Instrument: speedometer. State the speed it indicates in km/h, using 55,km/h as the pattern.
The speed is 110,km/h
